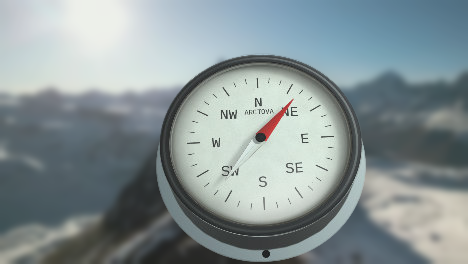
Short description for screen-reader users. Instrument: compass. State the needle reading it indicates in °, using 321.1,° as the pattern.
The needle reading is 40,°
